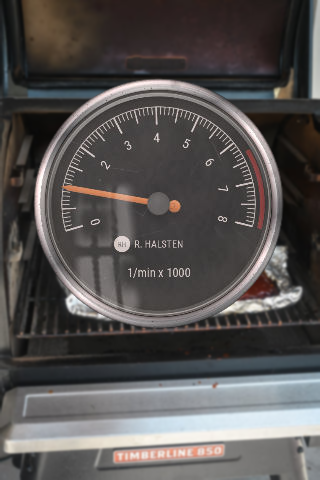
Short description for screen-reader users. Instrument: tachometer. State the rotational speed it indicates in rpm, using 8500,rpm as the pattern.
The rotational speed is 1000,rpm
